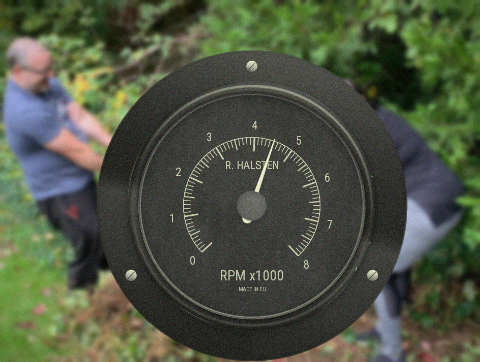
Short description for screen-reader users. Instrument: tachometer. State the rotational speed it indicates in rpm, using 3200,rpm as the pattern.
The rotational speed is 4500,rpm
